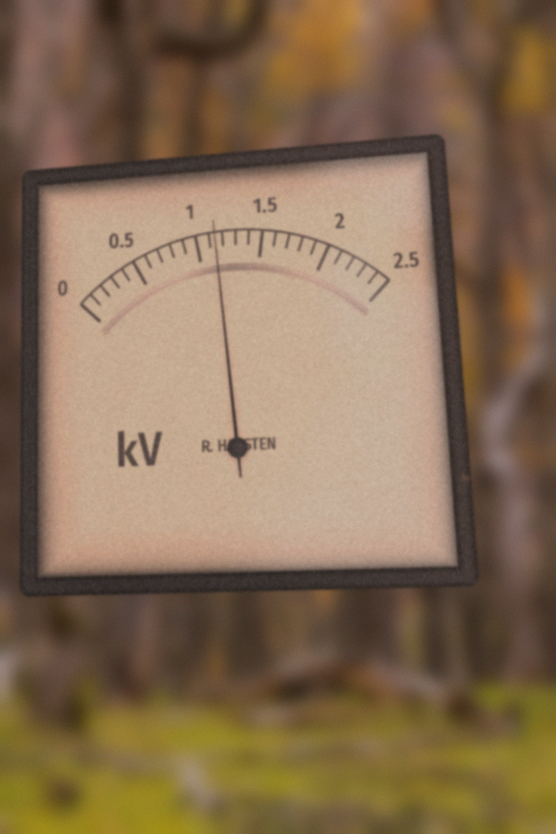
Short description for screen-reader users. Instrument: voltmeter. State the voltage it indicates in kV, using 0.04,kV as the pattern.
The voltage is 1.15,kV
